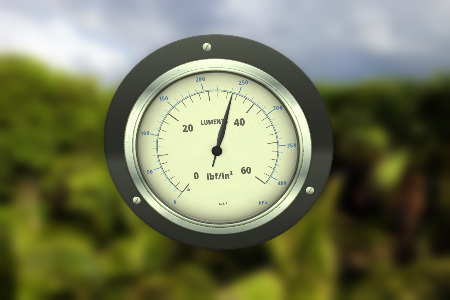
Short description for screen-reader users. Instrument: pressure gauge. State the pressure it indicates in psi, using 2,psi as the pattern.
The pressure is 35,psi
